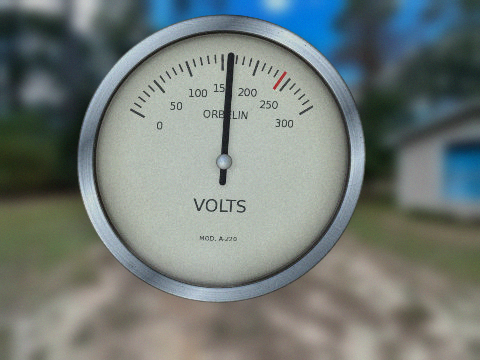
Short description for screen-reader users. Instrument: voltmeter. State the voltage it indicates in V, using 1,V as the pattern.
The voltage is 160,V
